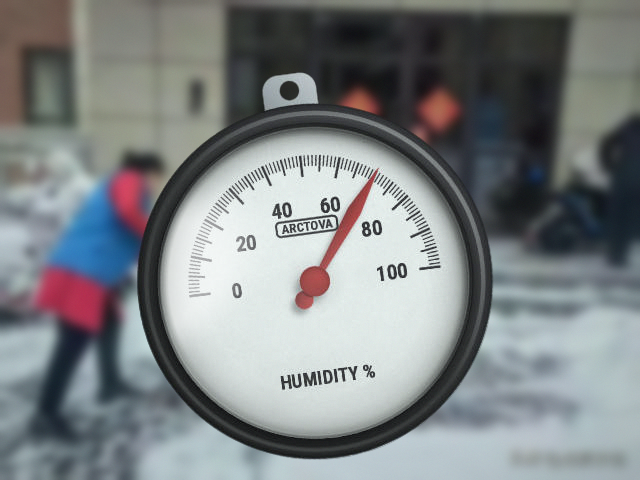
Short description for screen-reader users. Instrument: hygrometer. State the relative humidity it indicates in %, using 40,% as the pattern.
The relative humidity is 70,%
